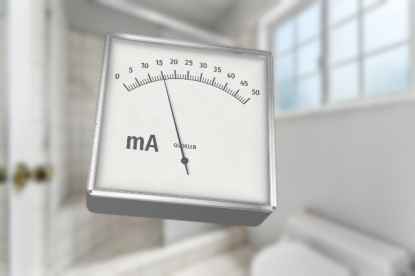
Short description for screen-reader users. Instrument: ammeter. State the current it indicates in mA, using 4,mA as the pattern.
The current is 15,mA
